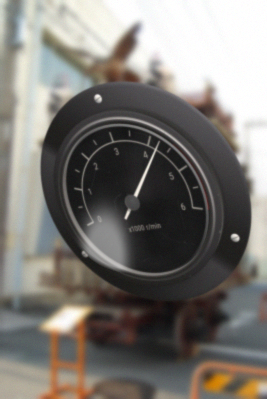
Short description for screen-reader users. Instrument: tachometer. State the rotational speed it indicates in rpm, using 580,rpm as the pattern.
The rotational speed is 4250,rpm
